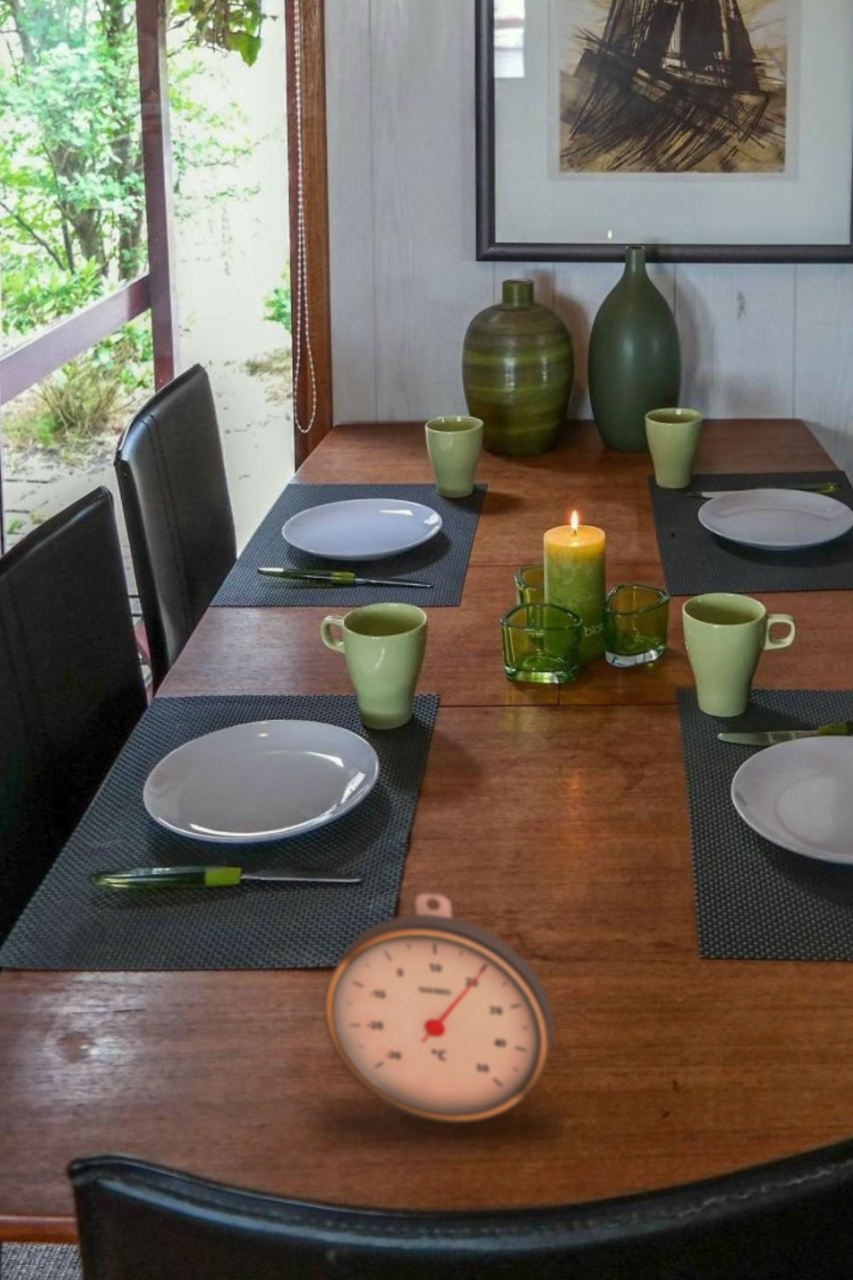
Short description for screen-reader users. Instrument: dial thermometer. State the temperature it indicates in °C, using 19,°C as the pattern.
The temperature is 20,°C
